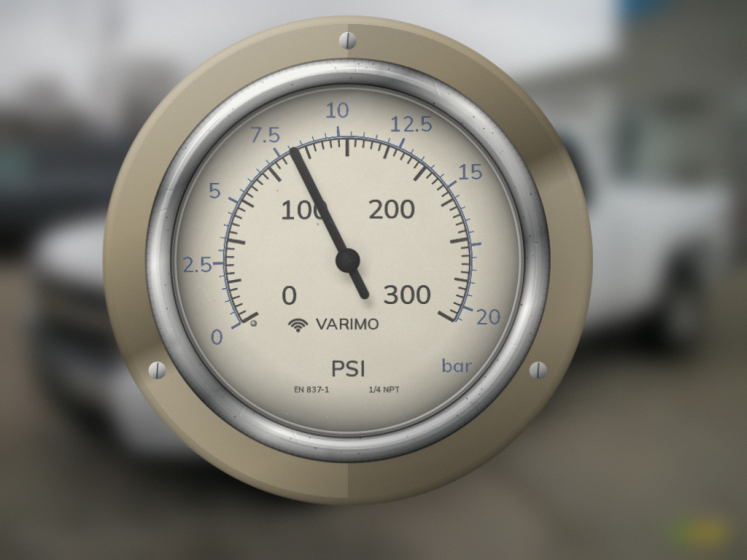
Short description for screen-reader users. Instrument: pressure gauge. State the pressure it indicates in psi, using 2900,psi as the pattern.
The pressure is 117.5,psi
